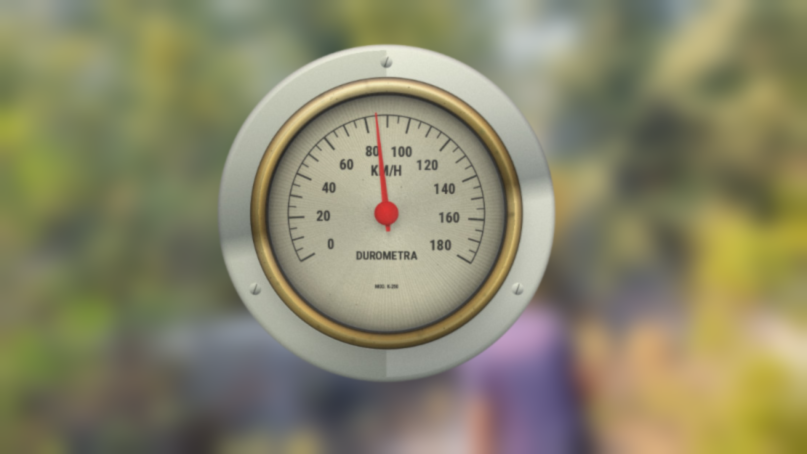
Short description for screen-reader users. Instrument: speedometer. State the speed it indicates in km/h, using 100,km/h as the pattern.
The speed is 85,km/h
